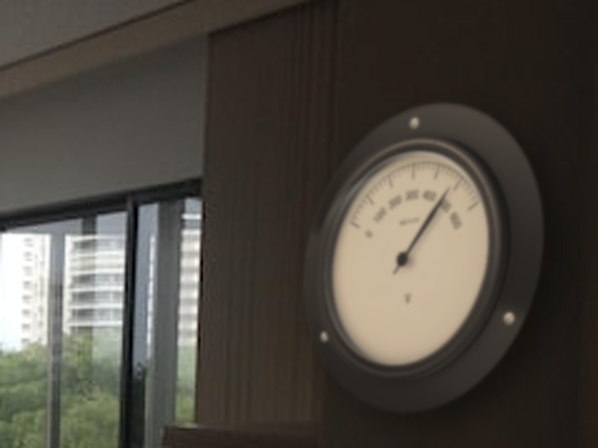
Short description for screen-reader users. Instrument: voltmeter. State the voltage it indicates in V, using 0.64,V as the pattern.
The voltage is 500,V
